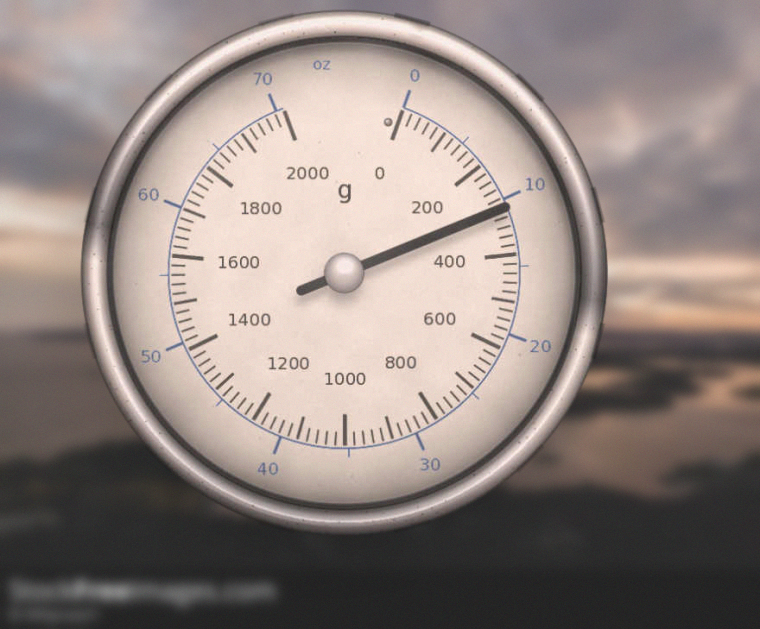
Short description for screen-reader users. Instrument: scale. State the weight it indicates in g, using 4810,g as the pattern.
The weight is 300,g
